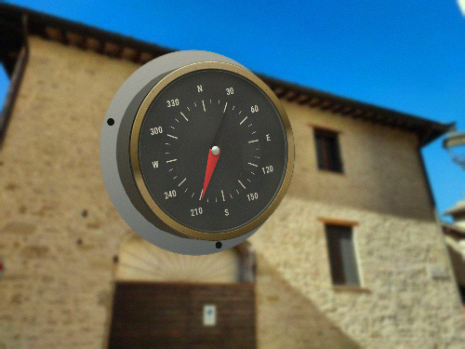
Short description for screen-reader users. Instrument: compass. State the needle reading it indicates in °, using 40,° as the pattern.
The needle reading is 210,°
